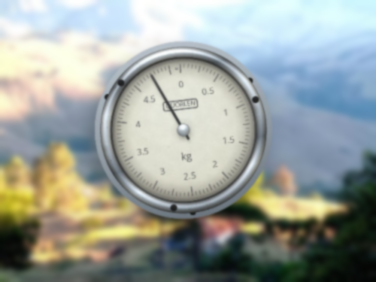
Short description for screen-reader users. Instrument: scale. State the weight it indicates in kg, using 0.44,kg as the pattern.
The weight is 4.75,kg
